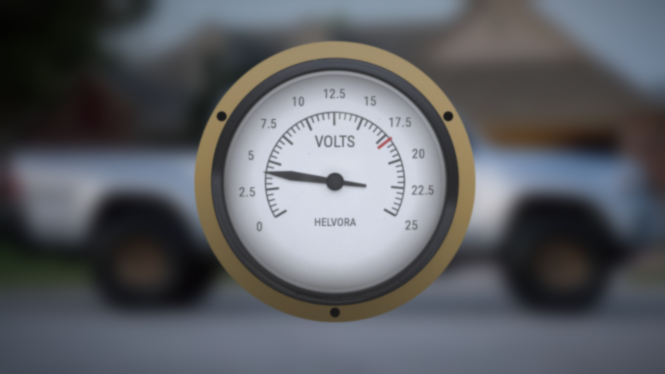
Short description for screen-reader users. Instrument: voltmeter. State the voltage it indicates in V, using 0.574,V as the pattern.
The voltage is 4,V
